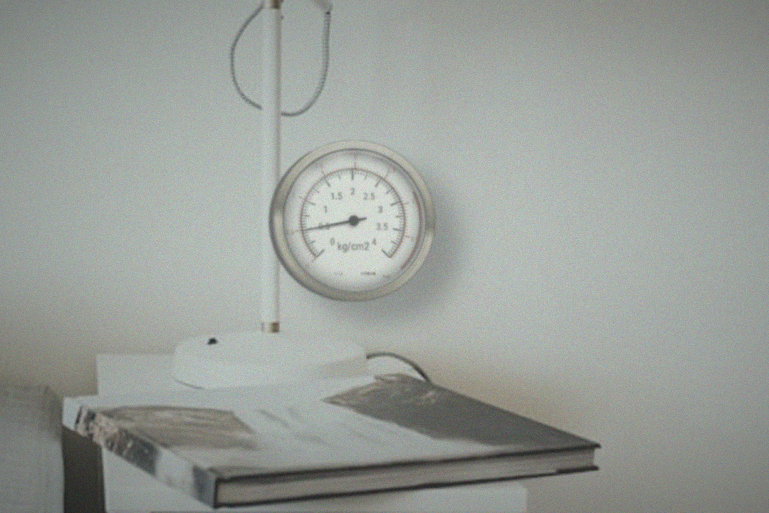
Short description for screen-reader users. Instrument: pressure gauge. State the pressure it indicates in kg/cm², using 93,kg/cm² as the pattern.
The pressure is 0.5,kg/cm²
